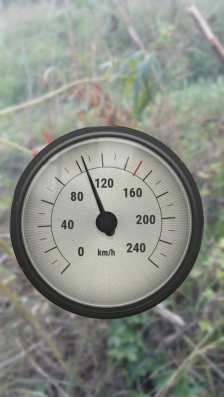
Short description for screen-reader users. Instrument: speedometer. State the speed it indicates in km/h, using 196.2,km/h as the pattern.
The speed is 105,km/h
